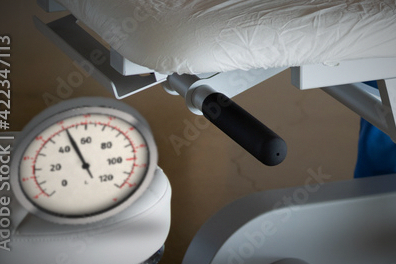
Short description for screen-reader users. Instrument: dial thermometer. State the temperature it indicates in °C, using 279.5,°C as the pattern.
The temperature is 50,°C
